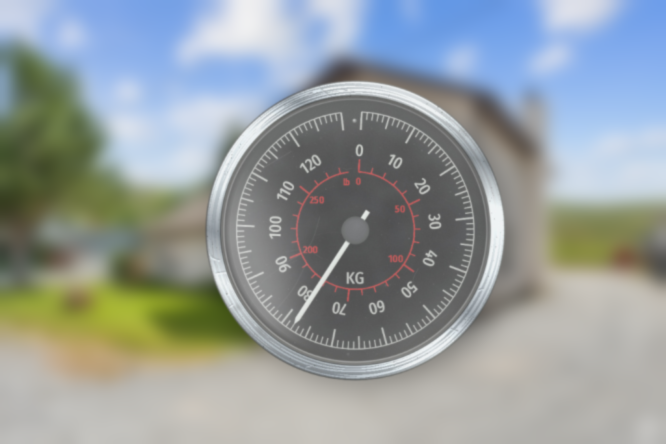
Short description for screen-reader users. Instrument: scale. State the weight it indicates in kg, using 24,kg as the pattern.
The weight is 78,kg
